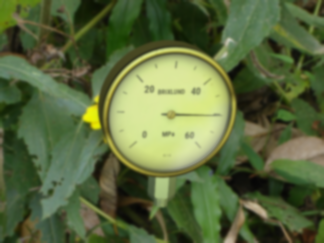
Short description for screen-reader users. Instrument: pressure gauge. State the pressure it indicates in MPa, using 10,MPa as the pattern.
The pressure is 50,MPa
